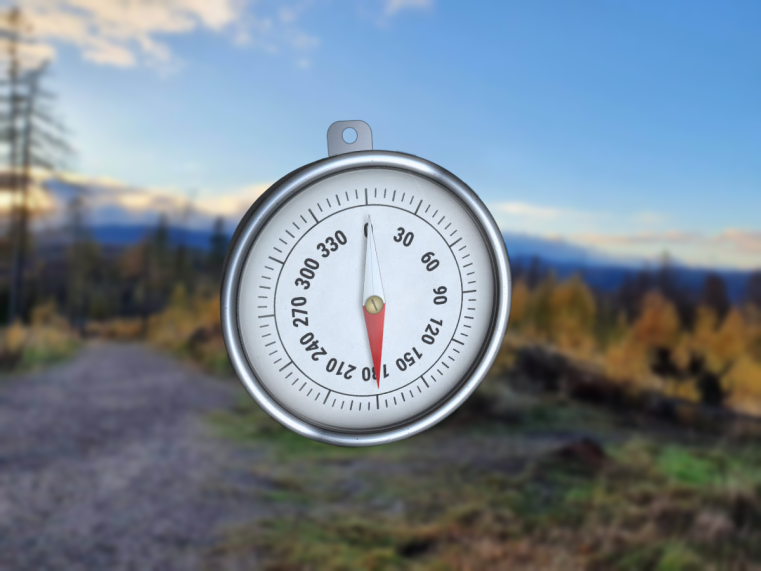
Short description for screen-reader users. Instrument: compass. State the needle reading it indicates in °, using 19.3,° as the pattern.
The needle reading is 180,°
